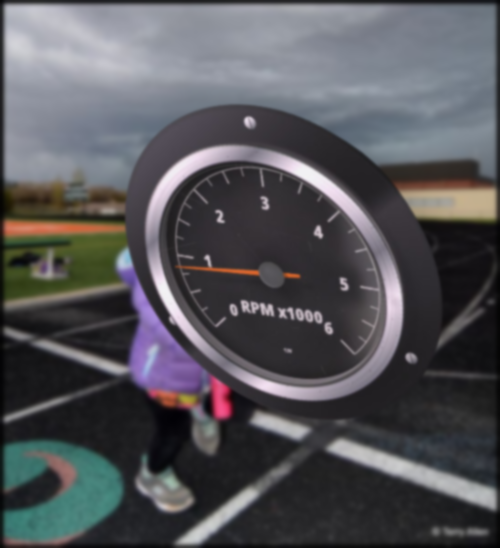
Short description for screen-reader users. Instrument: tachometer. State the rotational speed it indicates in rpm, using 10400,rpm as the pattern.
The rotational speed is 875,rpm
